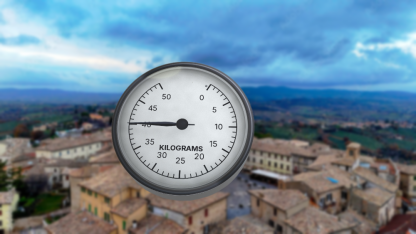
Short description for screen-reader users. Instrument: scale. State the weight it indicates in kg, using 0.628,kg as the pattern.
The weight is 40,kg
